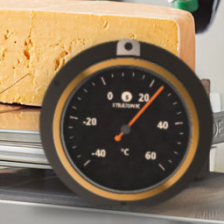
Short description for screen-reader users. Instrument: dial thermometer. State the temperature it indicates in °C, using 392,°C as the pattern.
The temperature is 24,°C
